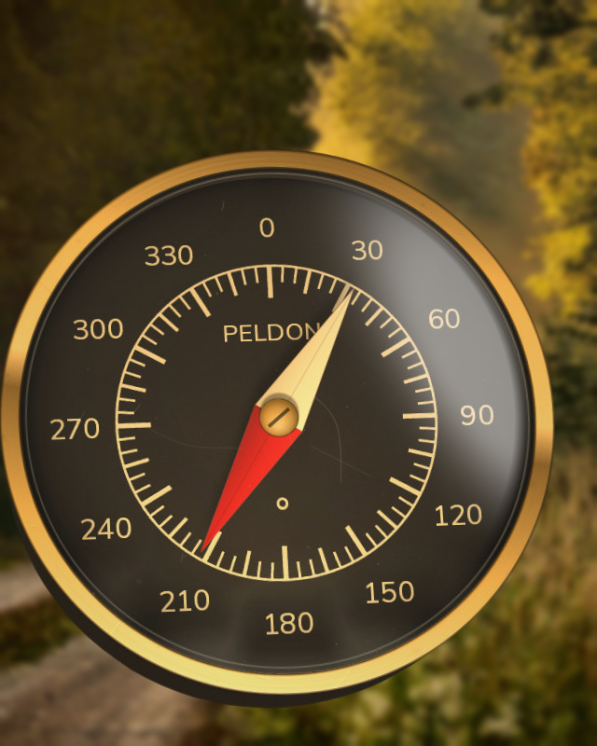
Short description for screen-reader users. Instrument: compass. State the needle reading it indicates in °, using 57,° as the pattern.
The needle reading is 212.5,°
